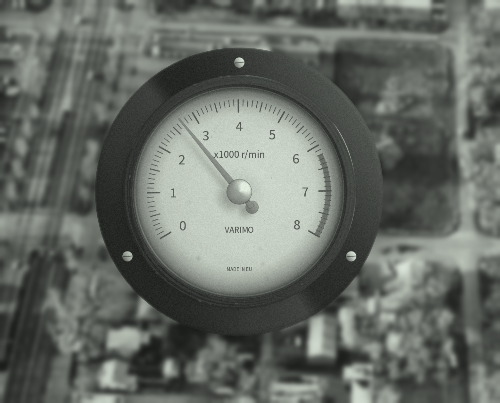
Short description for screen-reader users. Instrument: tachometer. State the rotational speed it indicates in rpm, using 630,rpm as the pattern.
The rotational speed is 2700,rpm
